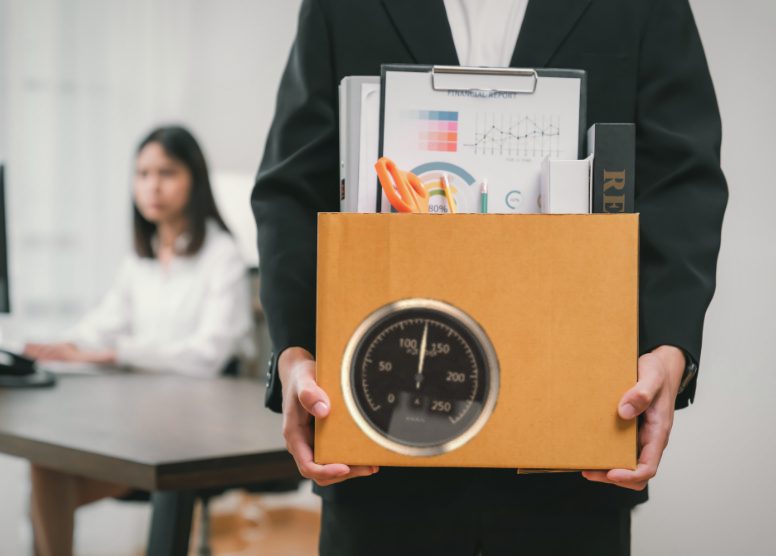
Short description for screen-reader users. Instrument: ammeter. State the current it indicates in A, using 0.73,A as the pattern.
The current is 125,A
